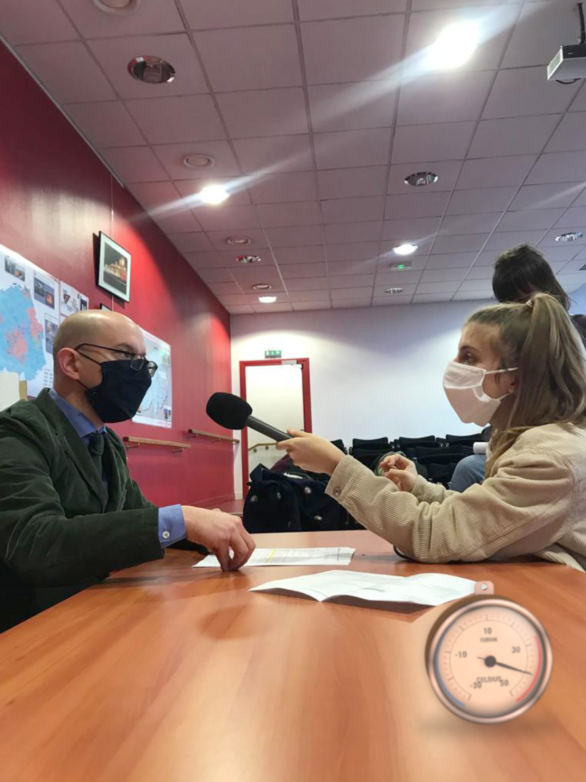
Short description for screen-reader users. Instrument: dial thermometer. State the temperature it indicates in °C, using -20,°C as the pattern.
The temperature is 40,°C
